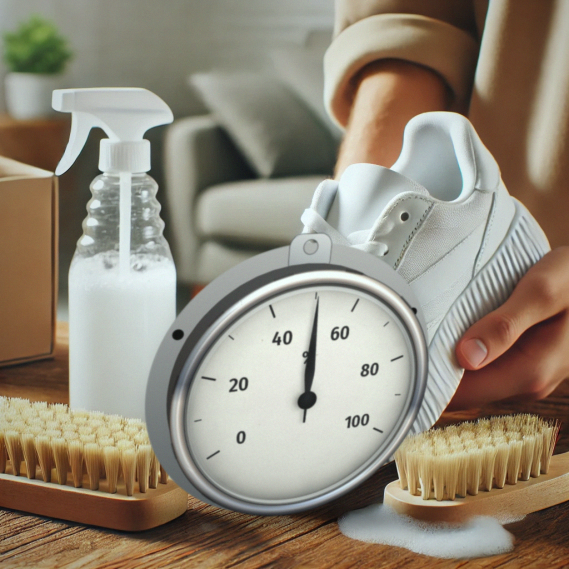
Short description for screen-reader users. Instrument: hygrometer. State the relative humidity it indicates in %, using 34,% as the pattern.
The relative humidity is 50,%
